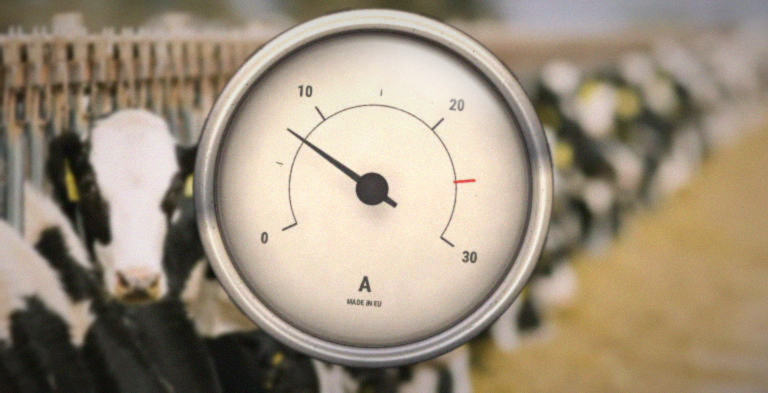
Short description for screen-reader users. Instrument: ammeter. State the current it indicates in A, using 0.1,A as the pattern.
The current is 7.5,A
